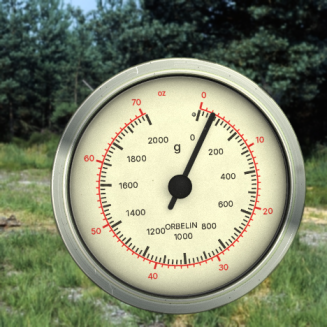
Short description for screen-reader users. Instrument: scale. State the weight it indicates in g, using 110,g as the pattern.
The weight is 60,g
